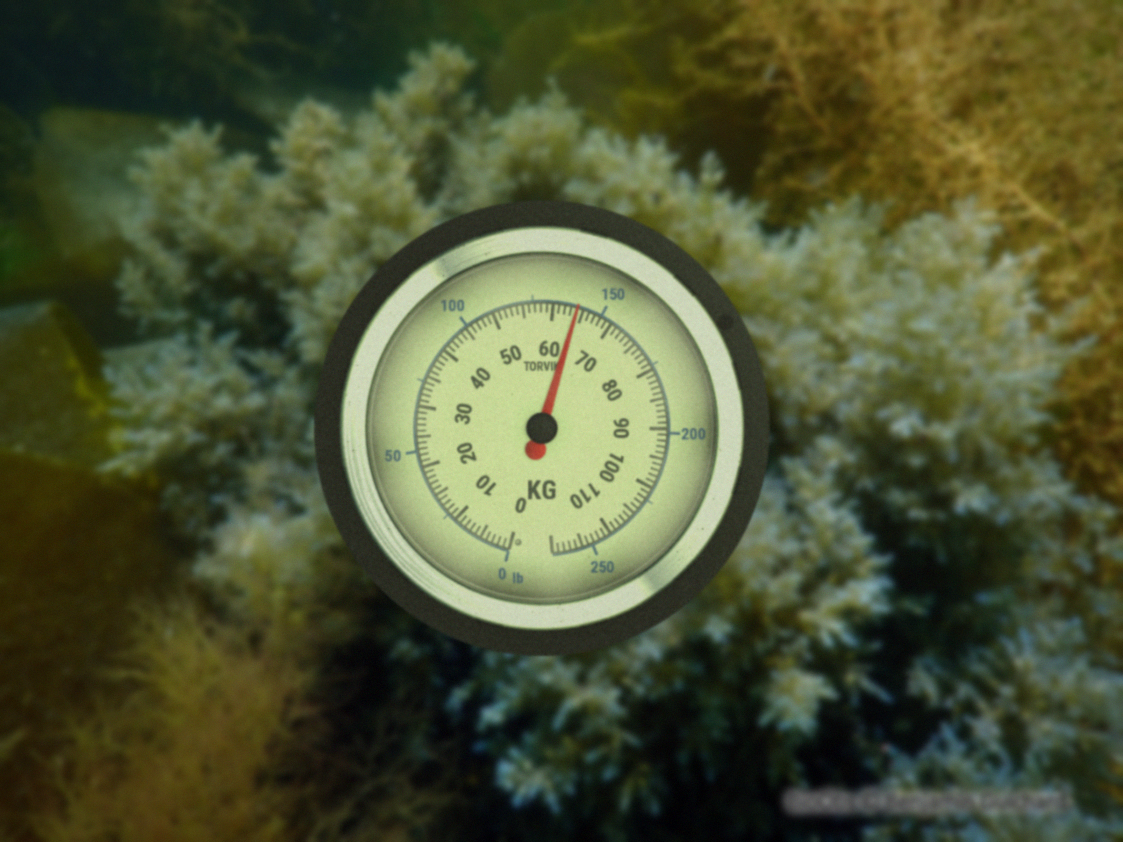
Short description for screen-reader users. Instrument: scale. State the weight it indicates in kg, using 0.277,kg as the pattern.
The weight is 64,kg
